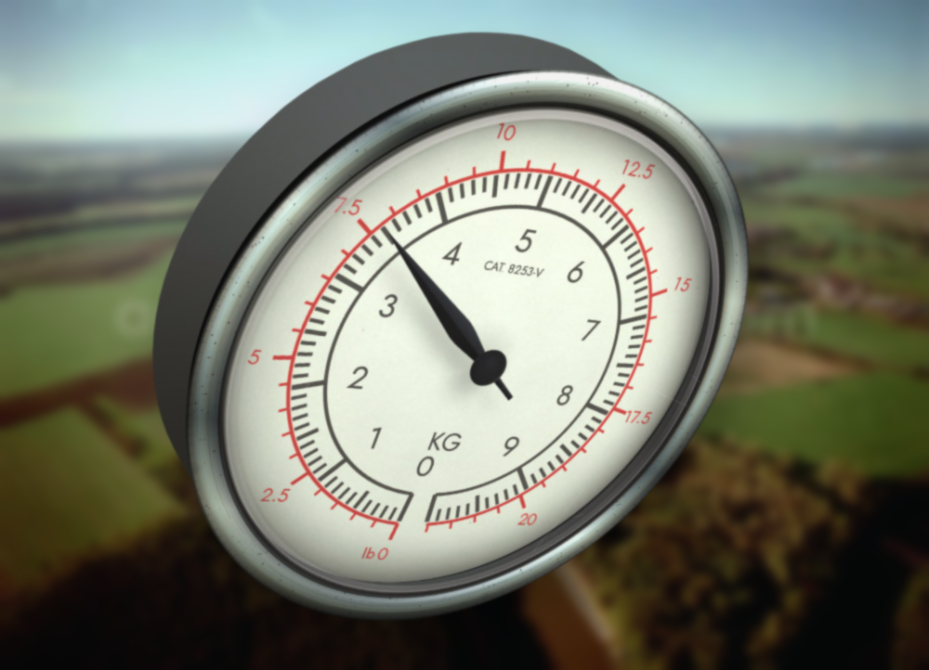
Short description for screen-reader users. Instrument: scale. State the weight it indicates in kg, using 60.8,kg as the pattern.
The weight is 3.5,kg
